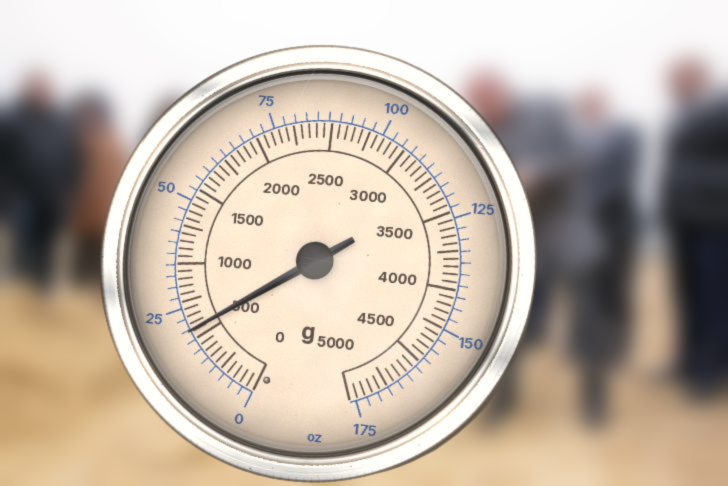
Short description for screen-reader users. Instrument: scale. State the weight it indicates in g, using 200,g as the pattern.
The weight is 550,g
